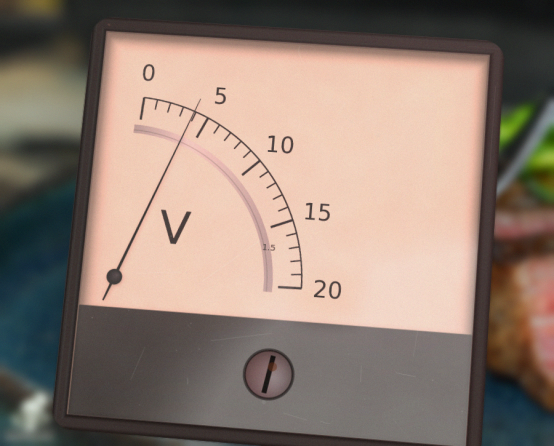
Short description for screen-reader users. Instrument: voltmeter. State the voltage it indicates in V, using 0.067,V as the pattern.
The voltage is 4,V
